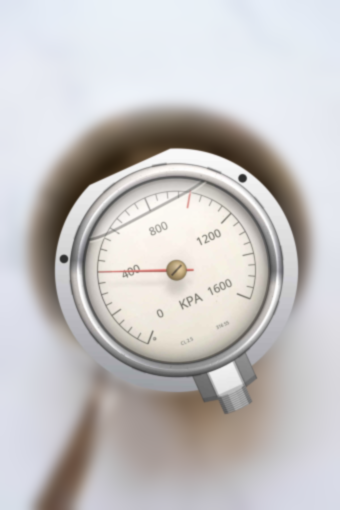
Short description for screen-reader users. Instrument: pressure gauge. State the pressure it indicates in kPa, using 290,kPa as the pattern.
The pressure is 400,kPa
